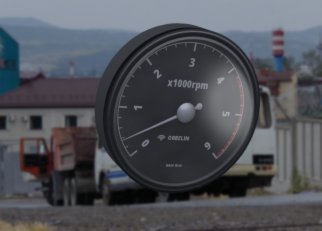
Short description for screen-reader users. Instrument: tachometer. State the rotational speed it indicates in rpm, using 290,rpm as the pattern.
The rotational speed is 400,rpm
